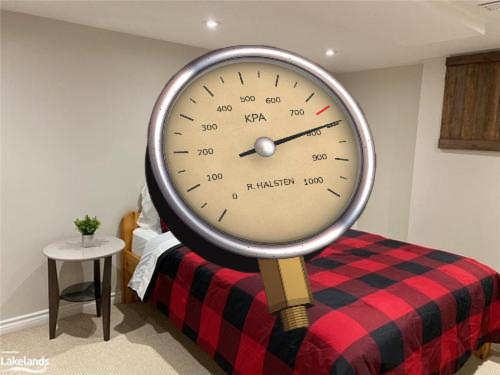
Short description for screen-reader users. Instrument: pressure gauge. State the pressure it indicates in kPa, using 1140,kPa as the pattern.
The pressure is 800,kPa
